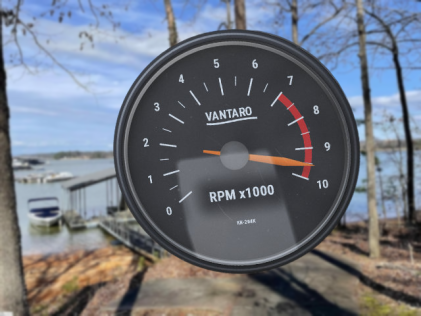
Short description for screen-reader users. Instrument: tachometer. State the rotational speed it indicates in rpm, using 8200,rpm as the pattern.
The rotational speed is 9500,rpm
